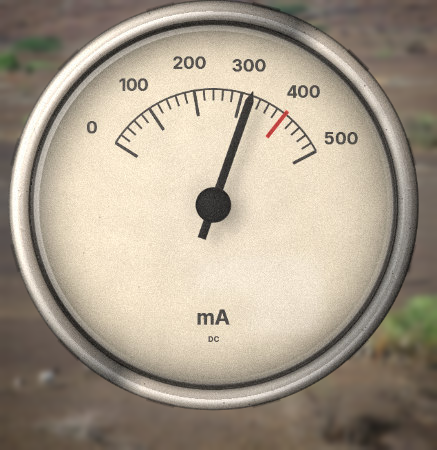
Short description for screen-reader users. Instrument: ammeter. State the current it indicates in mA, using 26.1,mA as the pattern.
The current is 320,mA
